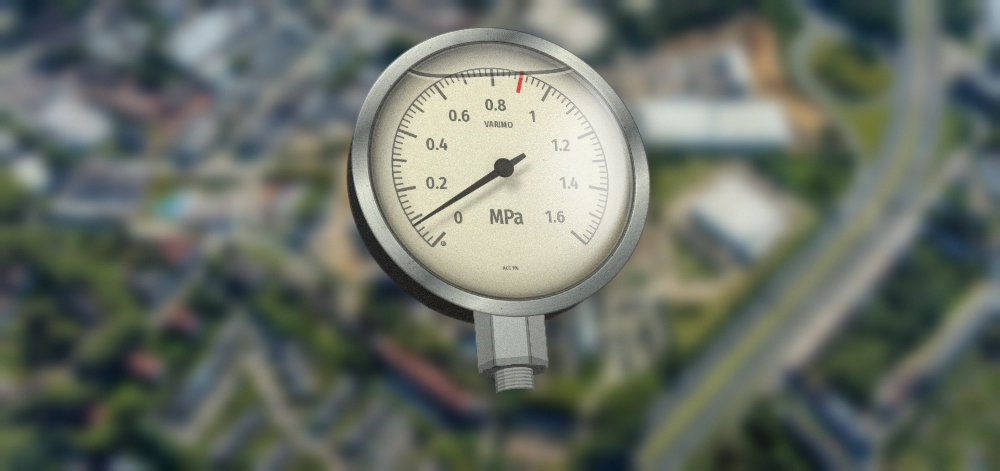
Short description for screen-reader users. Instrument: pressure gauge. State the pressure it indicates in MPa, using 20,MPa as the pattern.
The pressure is 0.08,MPa
